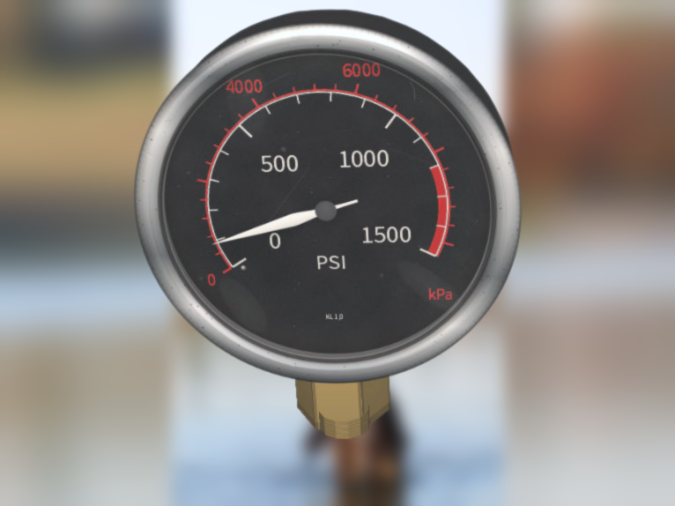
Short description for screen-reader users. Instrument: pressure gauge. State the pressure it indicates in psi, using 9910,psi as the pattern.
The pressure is 100,psi
